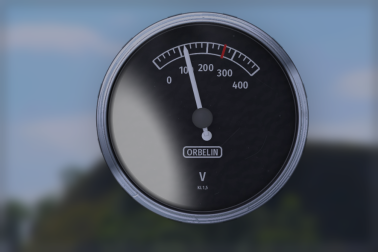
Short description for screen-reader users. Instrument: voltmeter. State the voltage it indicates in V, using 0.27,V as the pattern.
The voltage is 120,V
